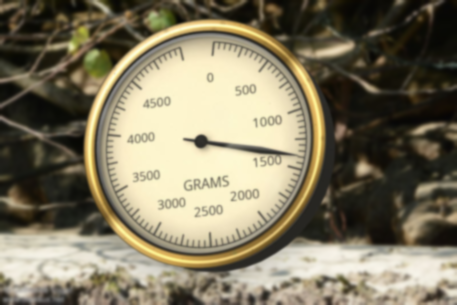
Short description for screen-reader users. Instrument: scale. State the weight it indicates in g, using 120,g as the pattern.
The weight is 1400,g
